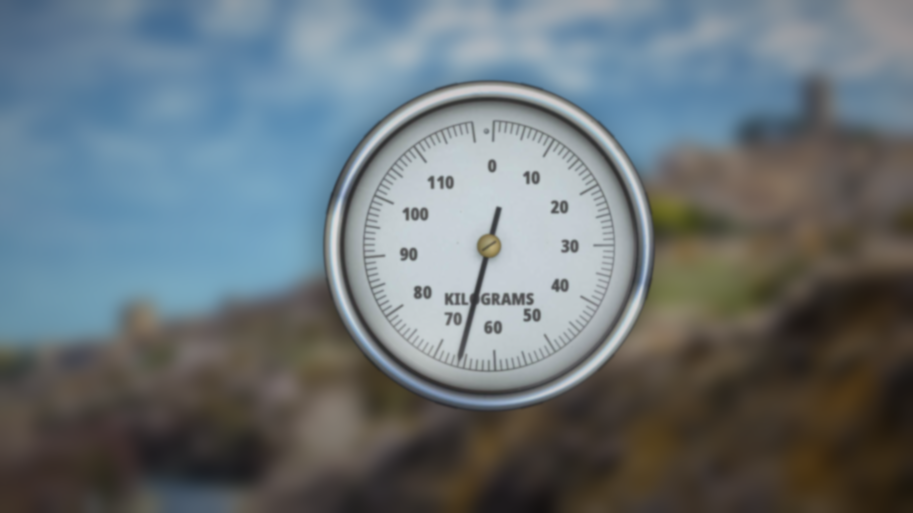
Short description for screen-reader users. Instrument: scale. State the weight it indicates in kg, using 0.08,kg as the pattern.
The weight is 66,kg
